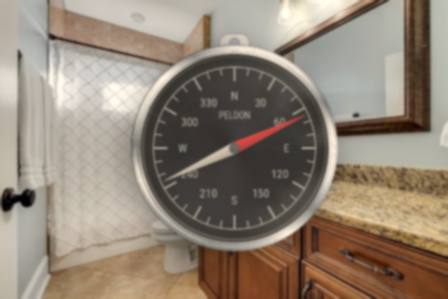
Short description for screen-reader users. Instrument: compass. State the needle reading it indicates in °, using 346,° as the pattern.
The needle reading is 65,°
